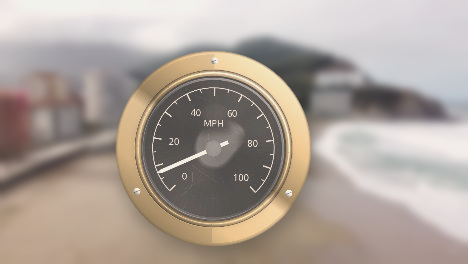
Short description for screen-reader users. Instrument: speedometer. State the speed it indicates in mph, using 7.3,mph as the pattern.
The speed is 7.5,mph
